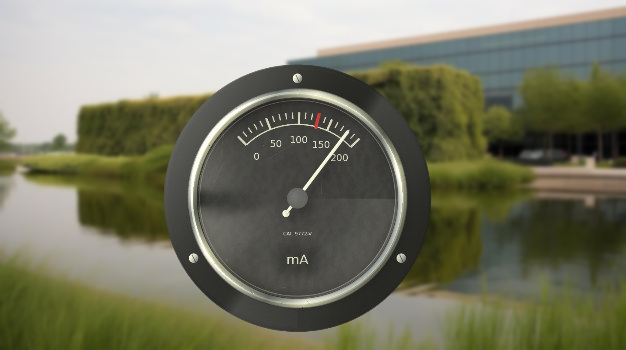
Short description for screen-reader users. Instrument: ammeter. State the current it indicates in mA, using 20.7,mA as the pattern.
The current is 180,mA
